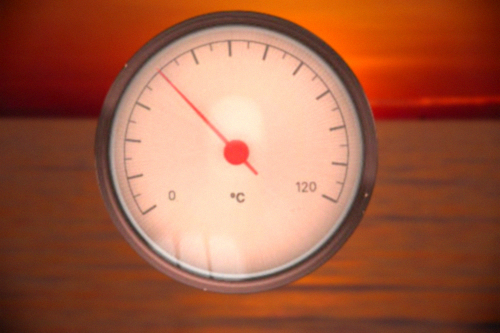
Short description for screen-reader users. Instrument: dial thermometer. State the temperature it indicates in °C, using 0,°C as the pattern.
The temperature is 40,°C
